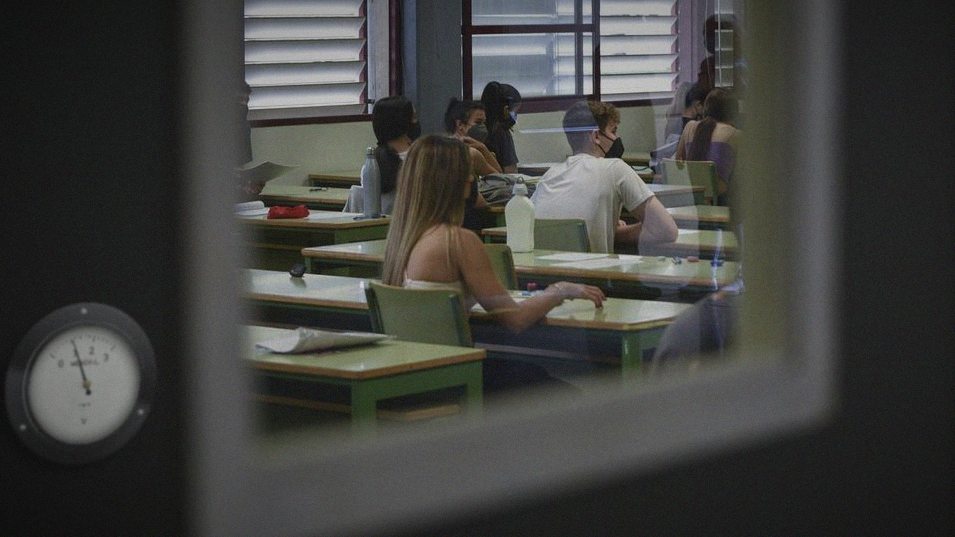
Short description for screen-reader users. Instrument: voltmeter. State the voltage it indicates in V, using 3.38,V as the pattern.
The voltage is 1,V
